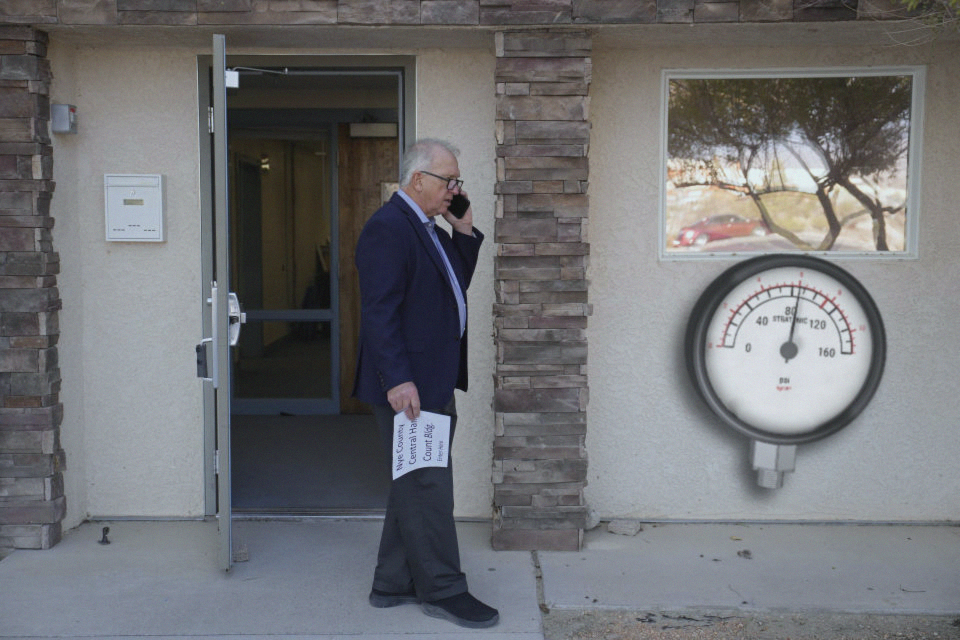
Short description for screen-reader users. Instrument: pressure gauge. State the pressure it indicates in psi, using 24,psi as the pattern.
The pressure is 85,psi
